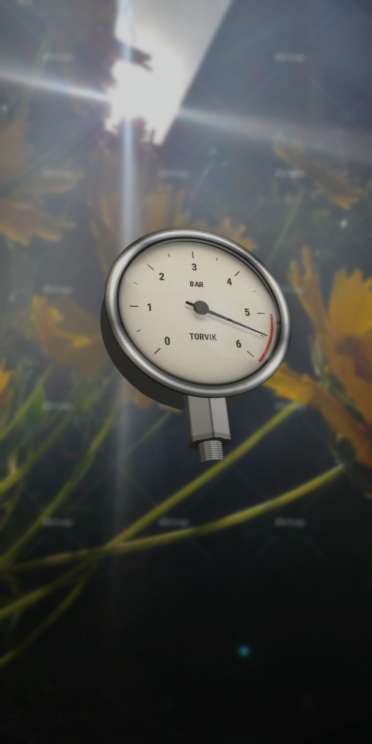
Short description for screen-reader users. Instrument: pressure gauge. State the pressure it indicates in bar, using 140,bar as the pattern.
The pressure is 5.5,bar
